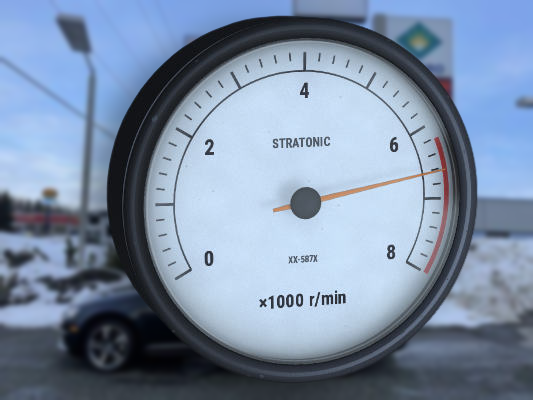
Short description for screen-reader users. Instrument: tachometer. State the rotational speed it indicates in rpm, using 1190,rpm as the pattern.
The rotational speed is 6600,rpm
